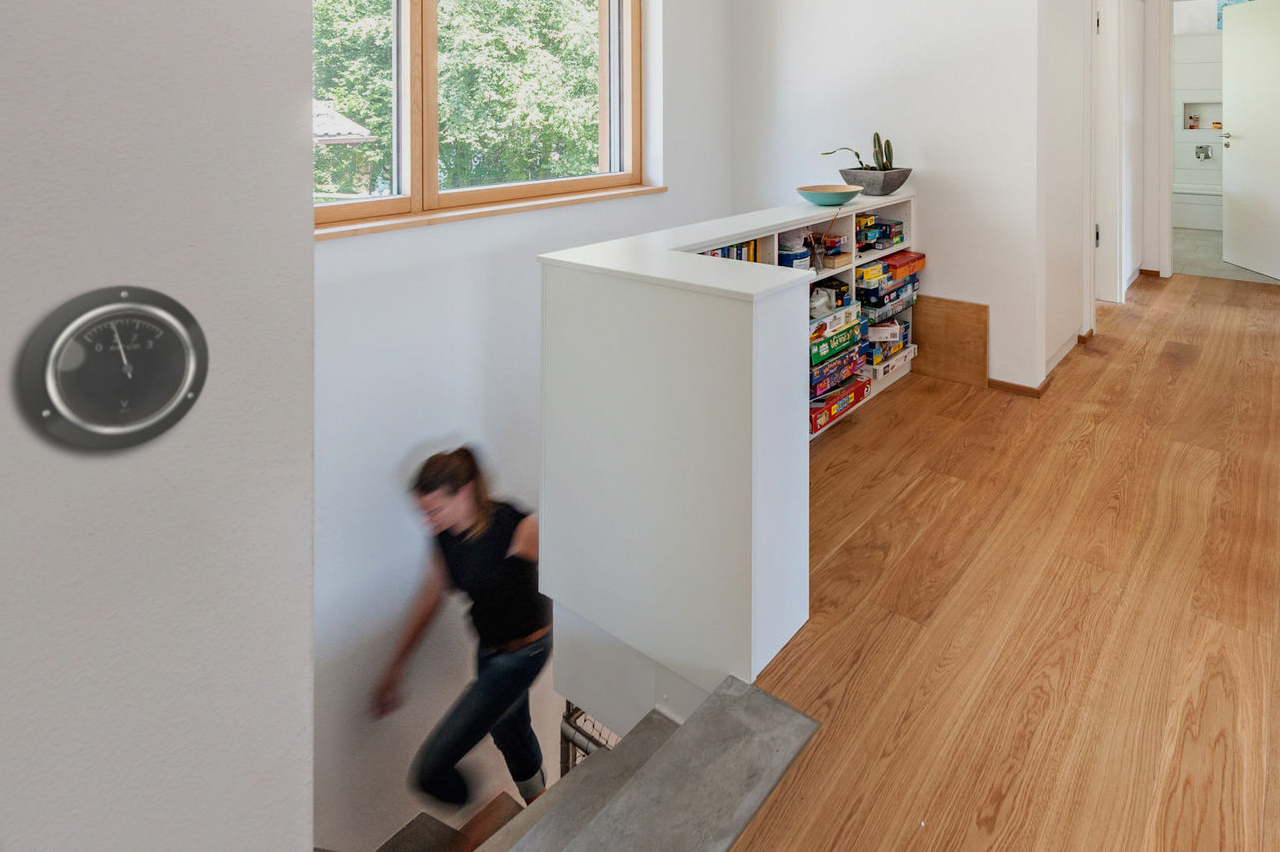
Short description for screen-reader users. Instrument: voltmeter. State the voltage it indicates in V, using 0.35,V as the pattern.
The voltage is 1,V
